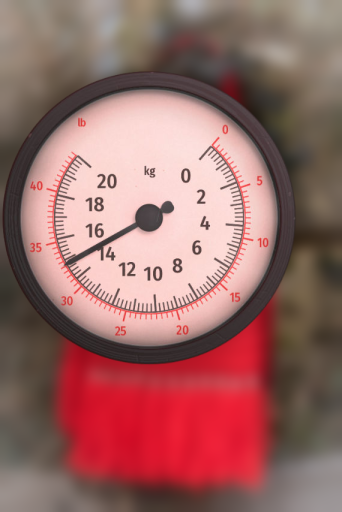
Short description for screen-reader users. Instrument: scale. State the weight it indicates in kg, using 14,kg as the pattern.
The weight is 14.8,kg
